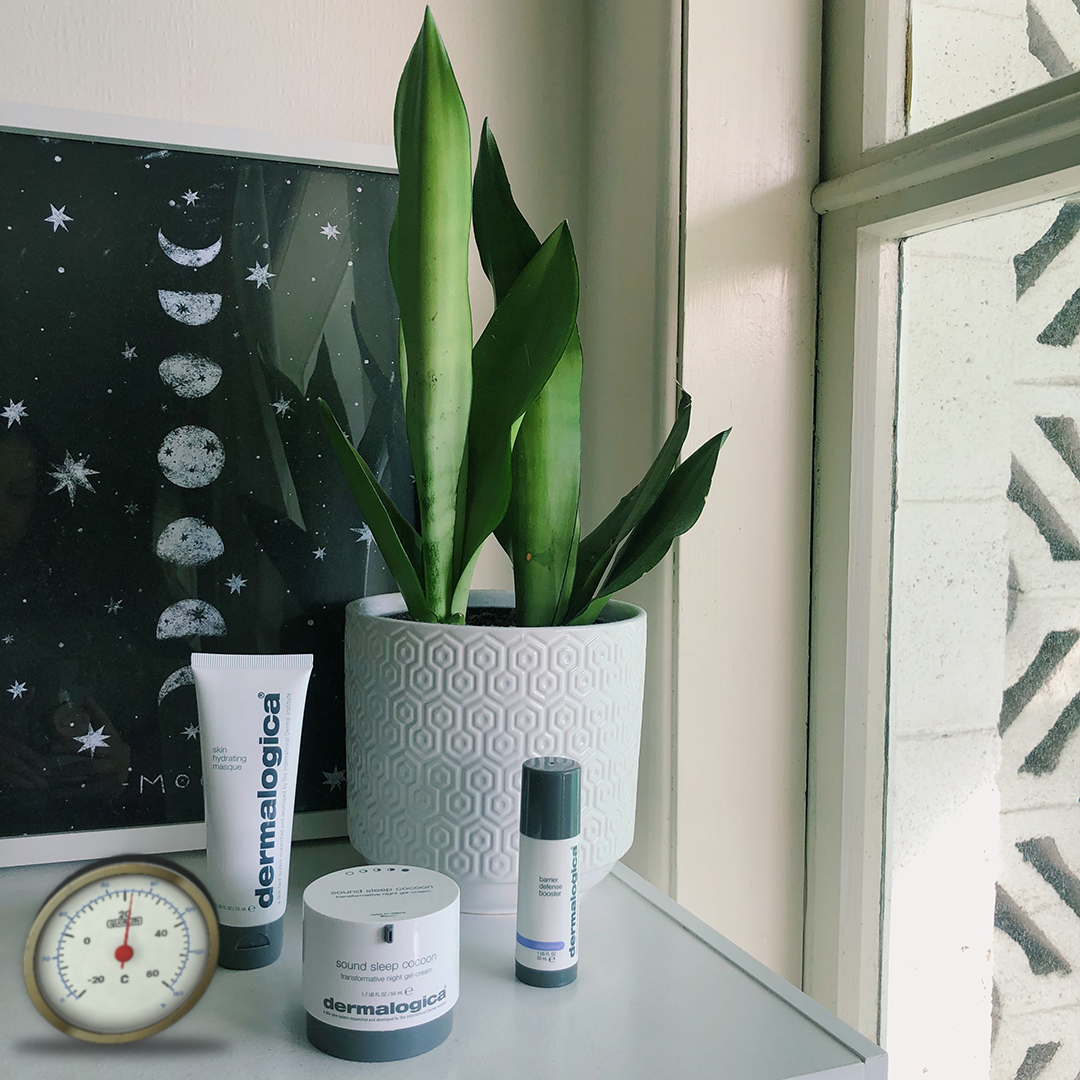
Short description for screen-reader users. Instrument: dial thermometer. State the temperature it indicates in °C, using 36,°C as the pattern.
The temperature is 22,°C
